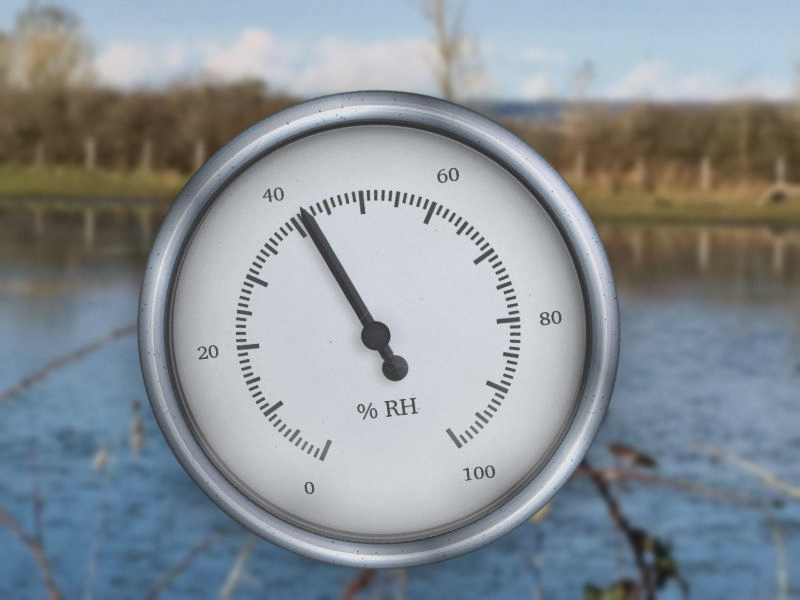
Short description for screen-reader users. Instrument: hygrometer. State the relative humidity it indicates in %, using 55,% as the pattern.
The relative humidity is 42,%
